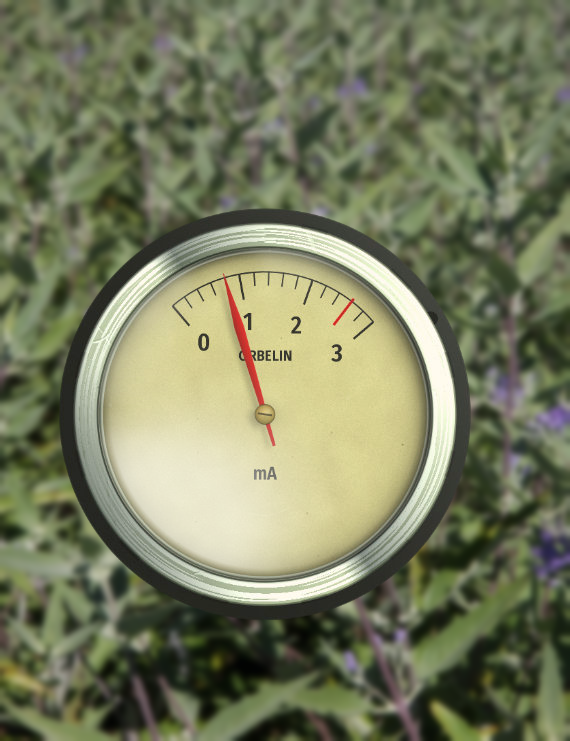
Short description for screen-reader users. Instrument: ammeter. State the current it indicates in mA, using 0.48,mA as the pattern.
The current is 0.8,mA
